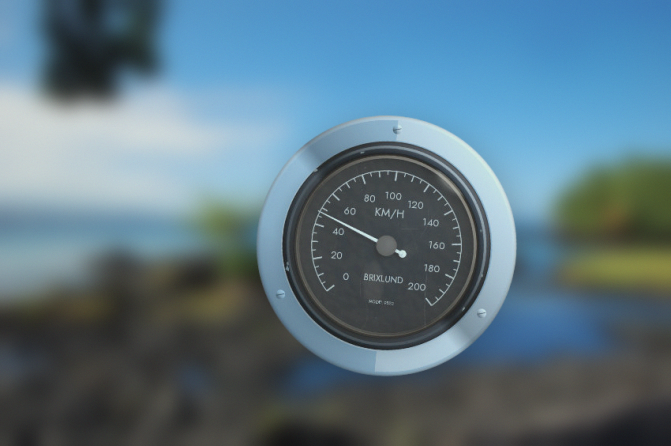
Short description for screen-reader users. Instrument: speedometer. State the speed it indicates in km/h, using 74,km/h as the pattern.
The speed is 47.5,km/h
